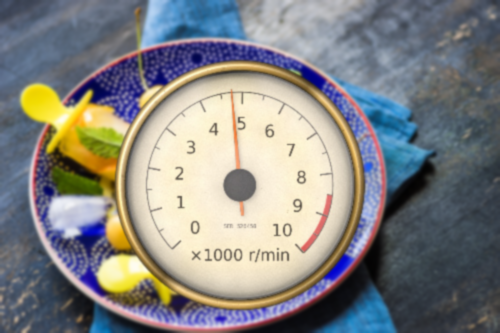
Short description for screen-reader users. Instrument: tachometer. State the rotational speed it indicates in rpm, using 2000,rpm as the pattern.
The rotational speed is 4750,rpm
